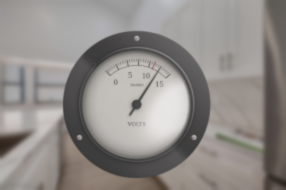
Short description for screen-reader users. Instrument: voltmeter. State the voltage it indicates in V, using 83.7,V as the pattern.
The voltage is 12.5,V
